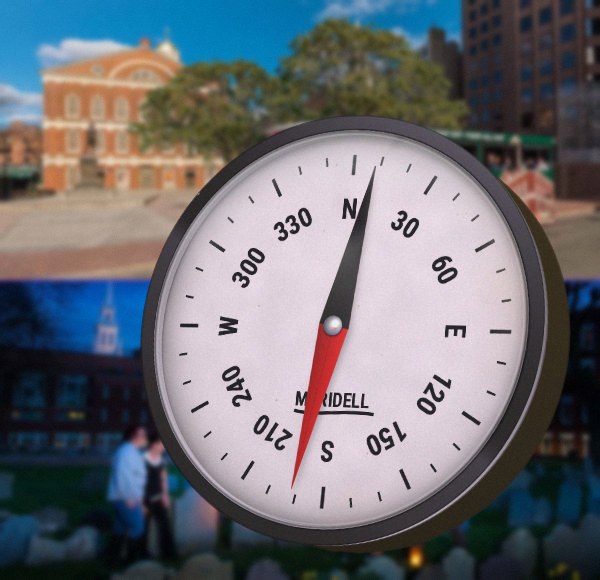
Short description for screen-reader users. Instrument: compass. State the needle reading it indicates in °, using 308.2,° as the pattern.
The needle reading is 190,°
